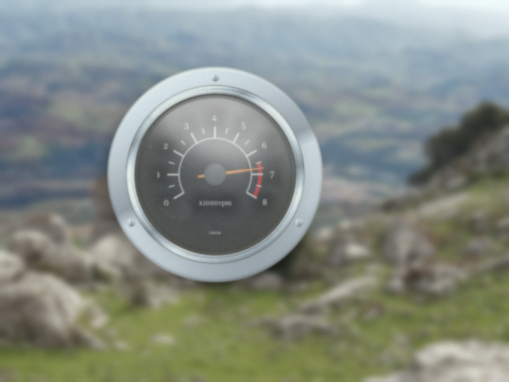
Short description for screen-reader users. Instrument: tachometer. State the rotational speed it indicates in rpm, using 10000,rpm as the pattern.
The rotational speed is 6750,rpm
